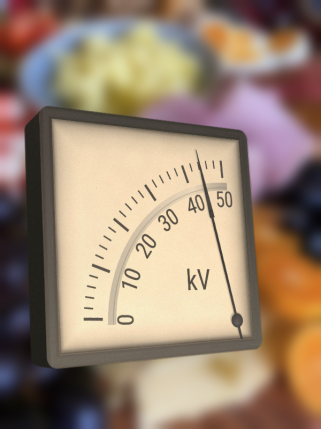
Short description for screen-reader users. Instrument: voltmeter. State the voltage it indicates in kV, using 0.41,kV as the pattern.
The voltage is 44,kV
